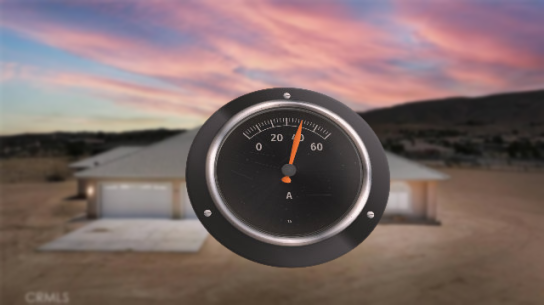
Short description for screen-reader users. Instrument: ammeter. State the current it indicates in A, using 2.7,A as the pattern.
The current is 40,A
